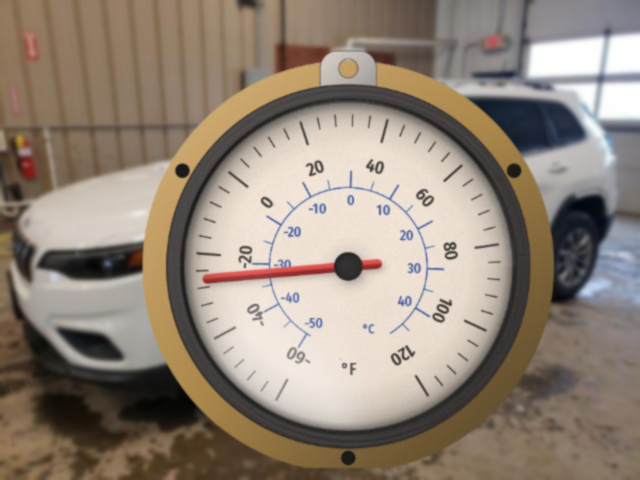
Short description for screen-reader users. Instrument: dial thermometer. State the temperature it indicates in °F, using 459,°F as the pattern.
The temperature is -26,°F
